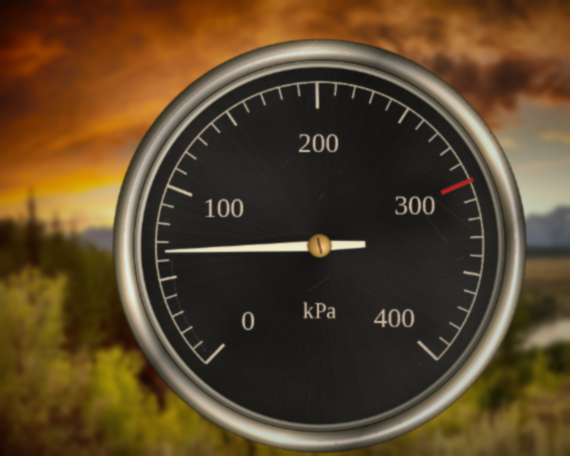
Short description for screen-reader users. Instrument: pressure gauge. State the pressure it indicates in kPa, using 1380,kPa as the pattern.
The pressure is 65,kPa
